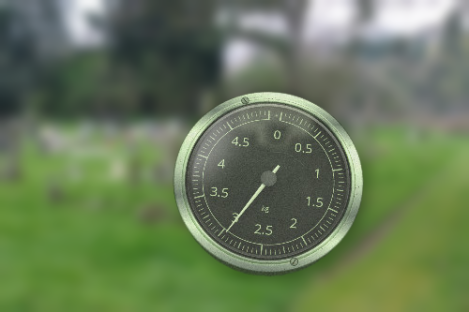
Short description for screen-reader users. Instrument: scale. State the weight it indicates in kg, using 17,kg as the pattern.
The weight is 2.95,kg
